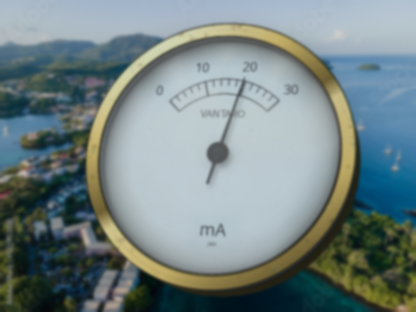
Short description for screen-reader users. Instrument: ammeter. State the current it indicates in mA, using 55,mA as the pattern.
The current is 20,mA
